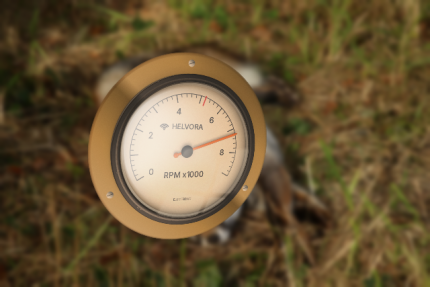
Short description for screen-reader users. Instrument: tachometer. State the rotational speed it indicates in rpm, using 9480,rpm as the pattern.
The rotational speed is 7200,rpm
